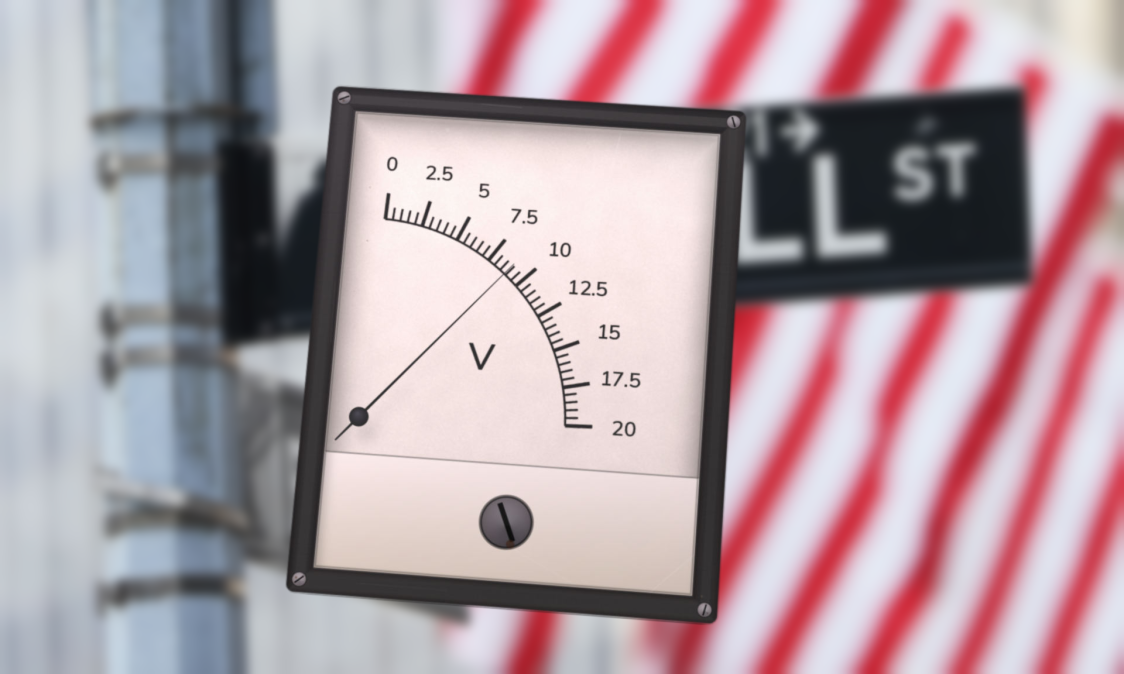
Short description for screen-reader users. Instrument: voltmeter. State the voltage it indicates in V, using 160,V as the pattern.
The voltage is 9,V
